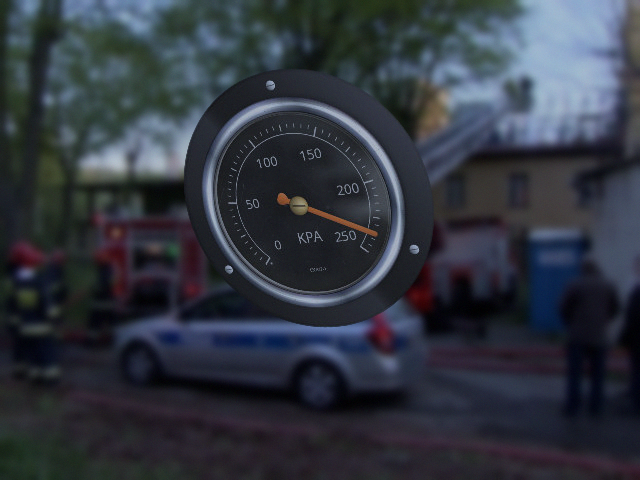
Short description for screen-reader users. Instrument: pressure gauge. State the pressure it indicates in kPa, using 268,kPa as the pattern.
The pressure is 235,kPa
